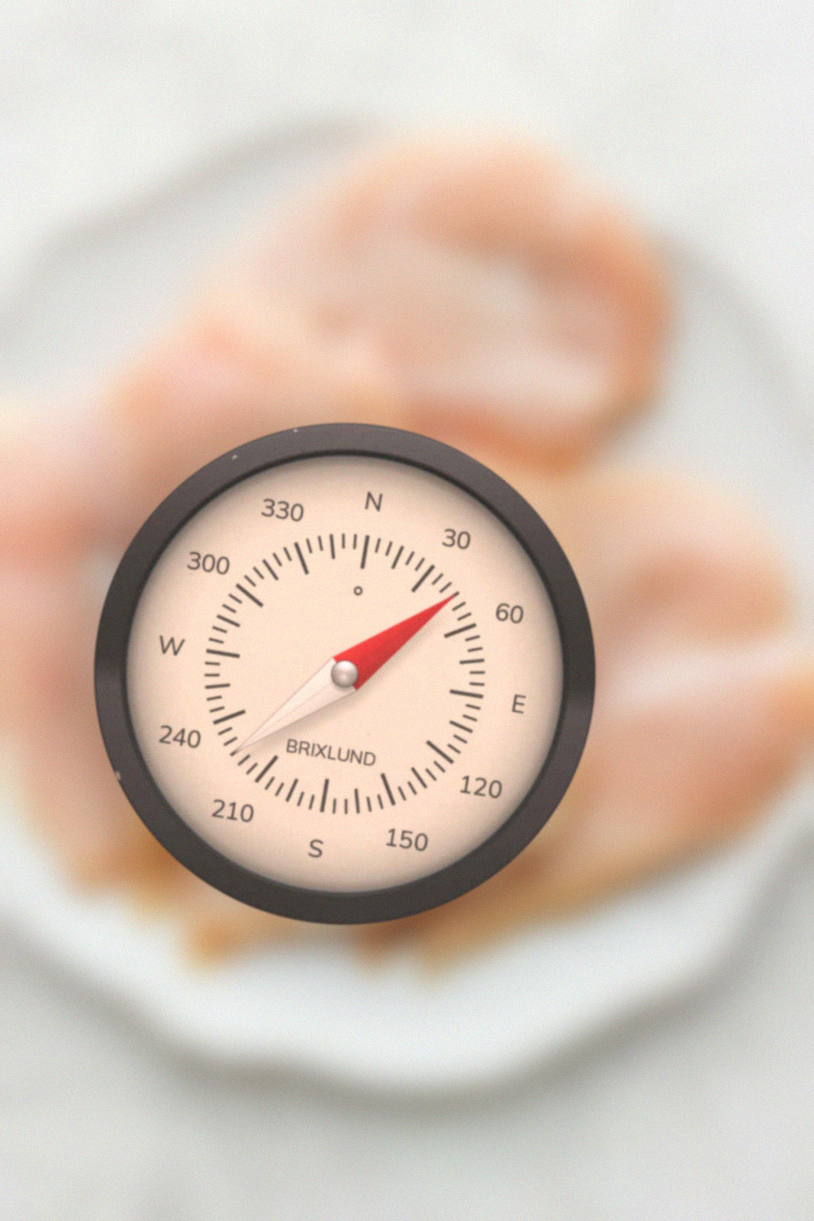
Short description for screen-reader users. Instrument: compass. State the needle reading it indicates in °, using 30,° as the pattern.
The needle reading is 45,°
